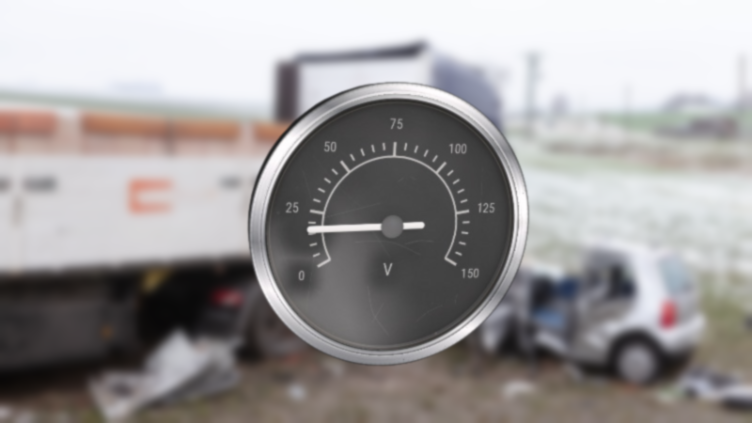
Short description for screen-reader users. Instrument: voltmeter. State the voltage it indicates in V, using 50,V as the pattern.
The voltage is 17.5,V
